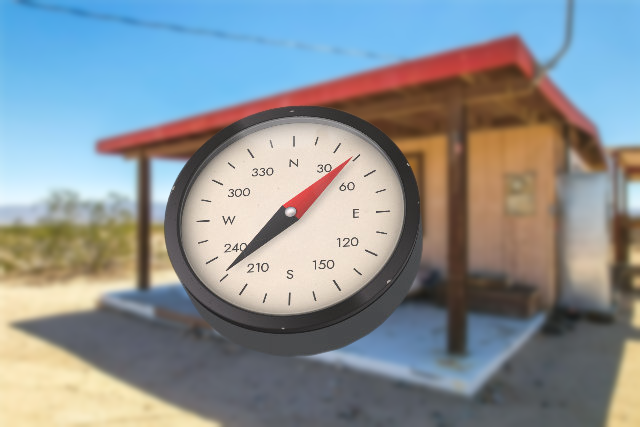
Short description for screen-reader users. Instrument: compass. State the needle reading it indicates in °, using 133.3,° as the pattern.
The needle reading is 45,°
